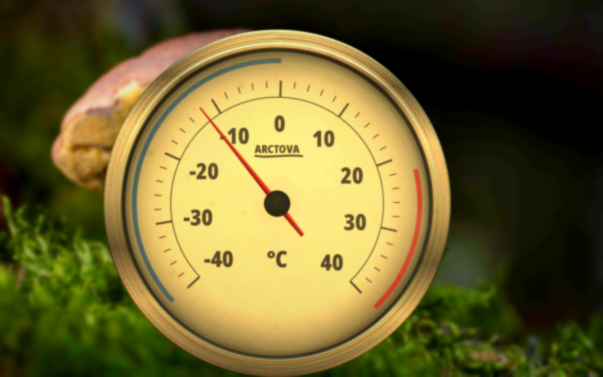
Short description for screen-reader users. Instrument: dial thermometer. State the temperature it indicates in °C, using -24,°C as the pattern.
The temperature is -12,°C
